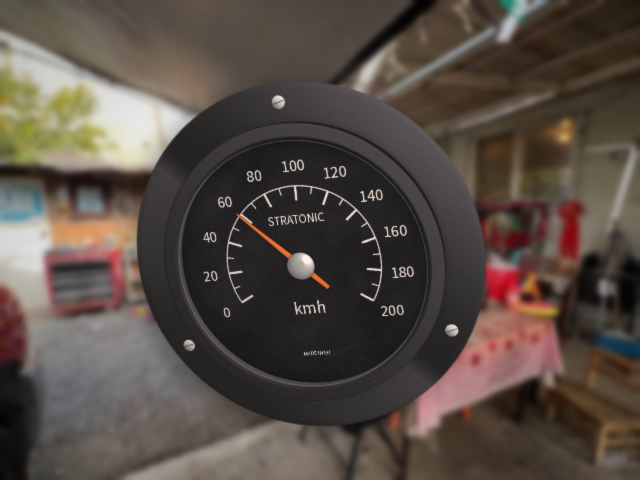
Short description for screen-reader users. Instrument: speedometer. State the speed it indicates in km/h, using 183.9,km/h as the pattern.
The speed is 60,km/h
